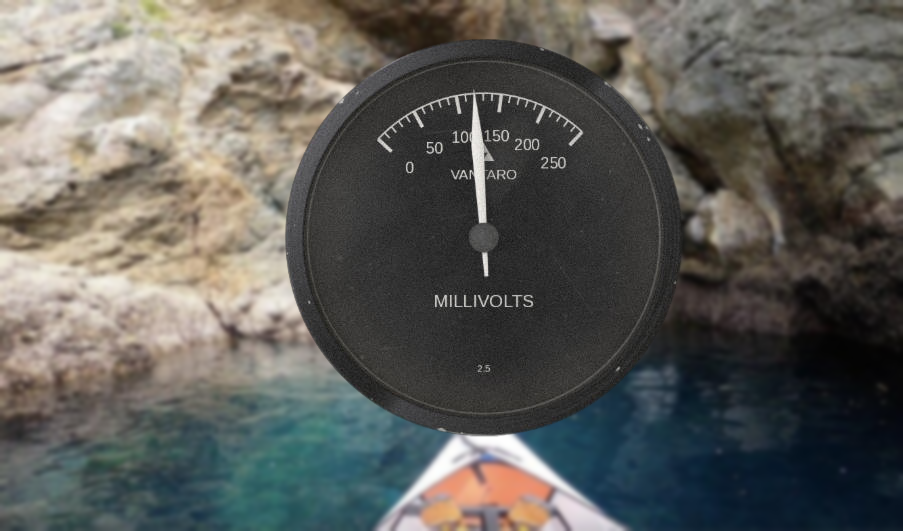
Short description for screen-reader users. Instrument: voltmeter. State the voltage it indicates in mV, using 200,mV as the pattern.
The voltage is 120,mV
